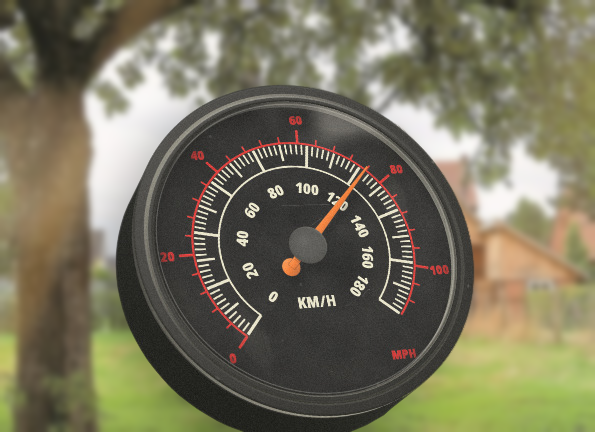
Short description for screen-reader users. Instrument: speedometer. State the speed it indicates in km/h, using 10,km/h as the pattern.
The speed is 122,km/h
